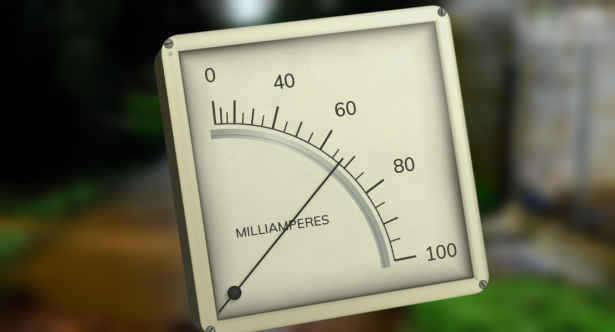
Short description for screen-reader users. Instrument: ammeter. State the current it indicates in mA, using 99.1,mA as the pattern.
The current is 67.5,mA
